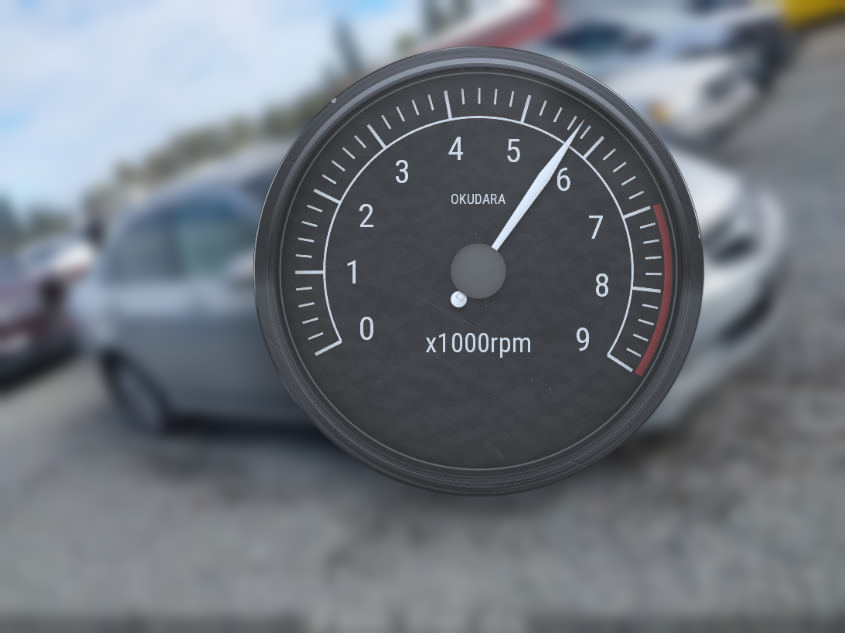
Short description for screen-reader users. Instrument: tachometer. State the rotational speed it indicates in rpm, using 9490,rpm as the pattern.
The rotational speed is 5700,rpm
